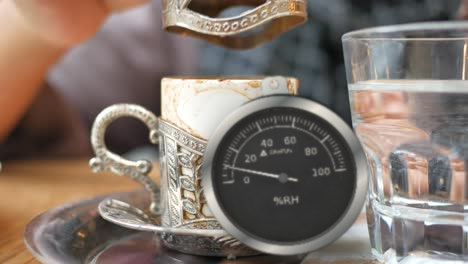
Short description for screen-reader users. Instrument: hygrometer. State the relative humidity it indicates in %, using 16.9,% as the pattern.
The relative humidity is 10,%
